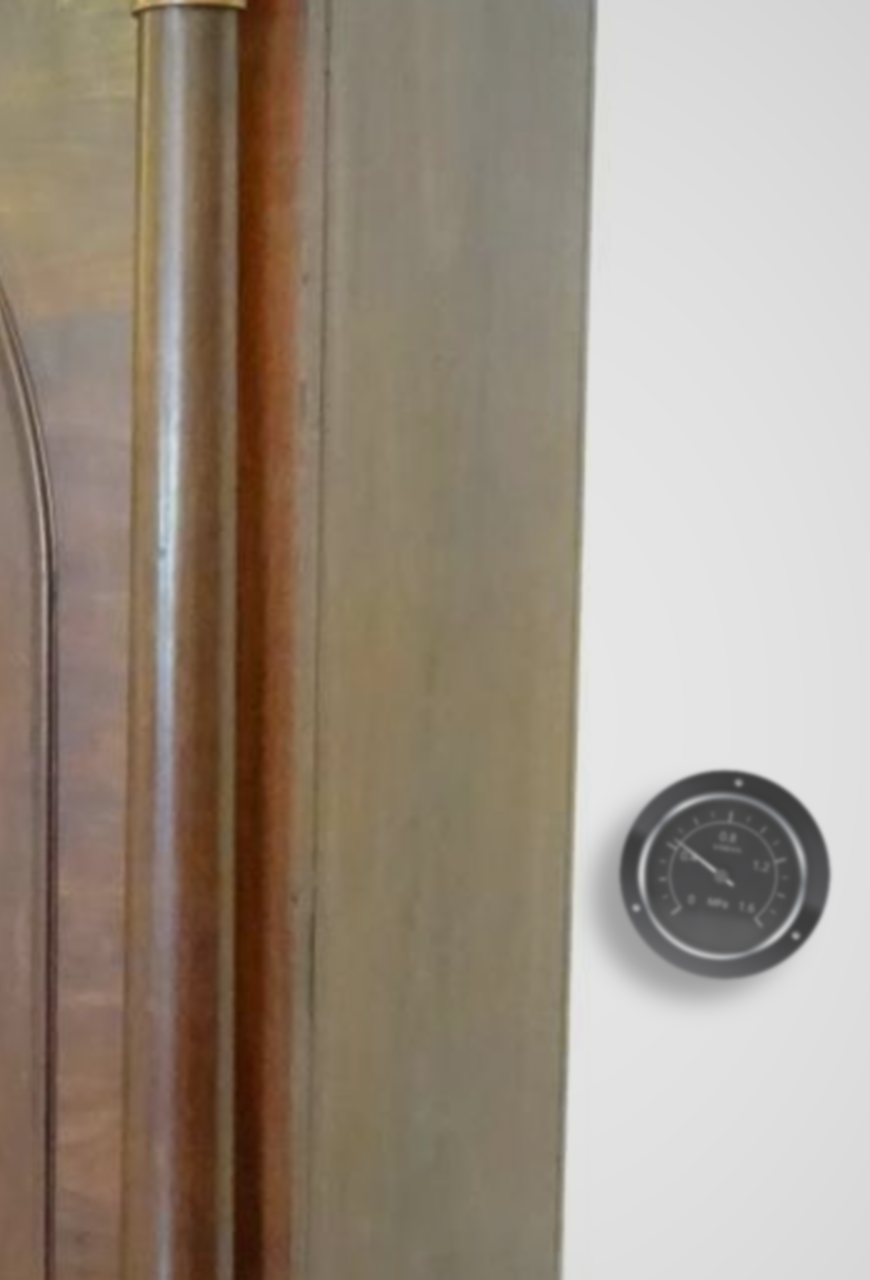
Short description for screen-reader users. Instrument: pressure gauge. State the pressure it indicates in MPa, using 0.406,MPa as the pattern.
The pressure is 0.45,MPa
